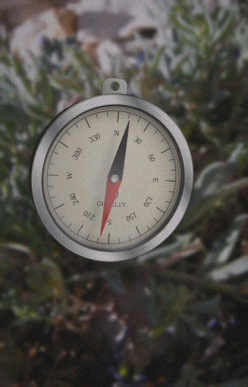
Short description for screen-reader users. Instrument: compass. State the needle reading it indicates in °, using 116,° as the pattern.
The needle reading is 190,°
